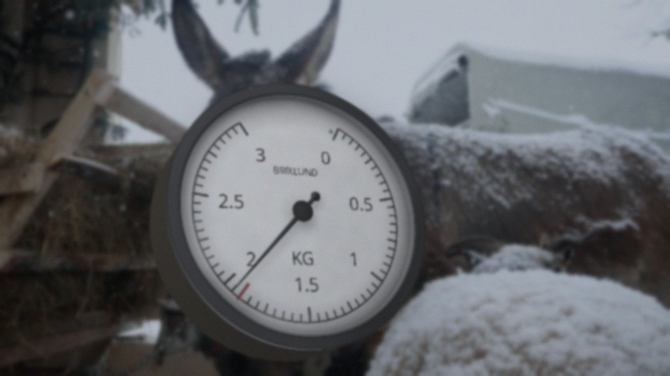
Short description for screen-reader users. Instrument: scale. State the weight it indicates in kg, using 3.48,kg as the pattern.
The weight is 1.95,kg
